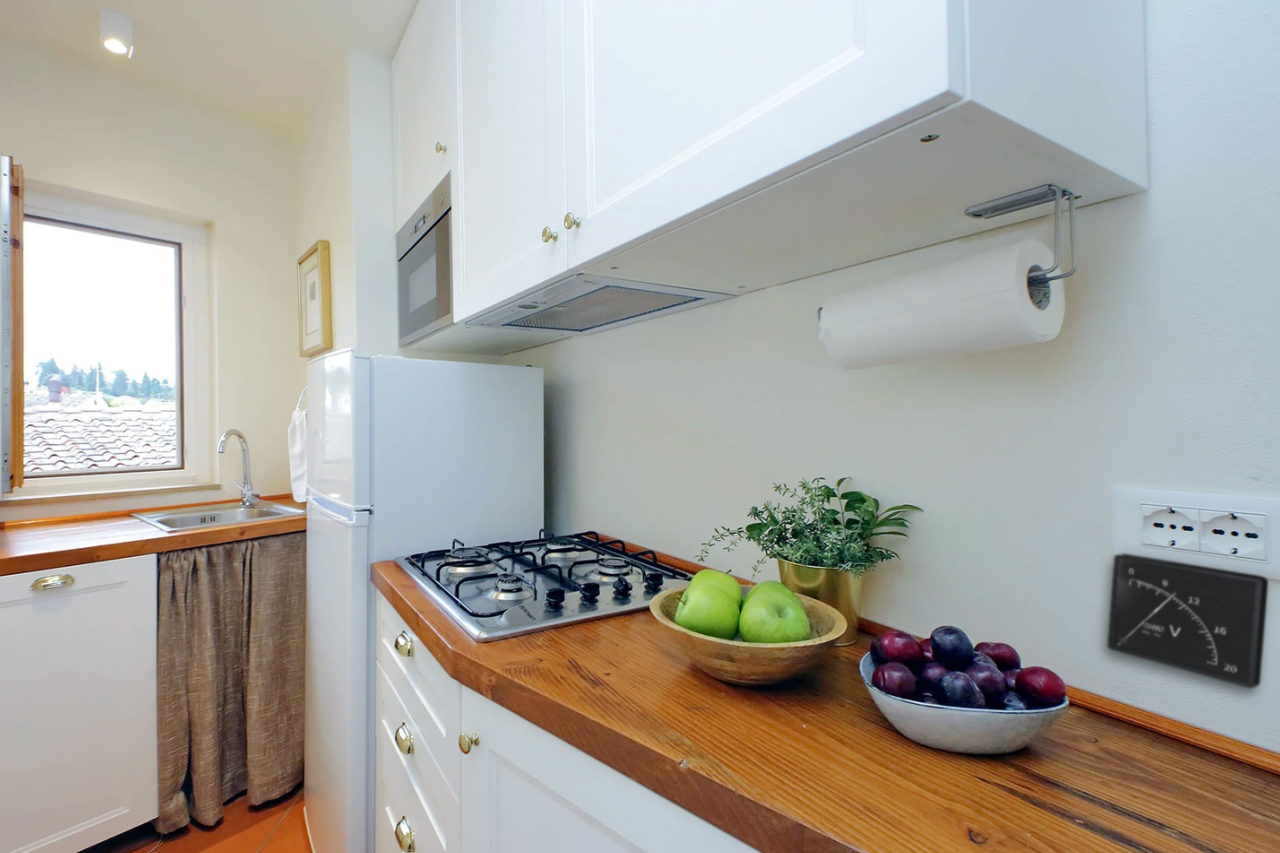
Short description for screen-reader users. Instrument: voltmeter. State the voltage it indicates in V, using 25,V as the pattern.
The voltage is 10,V
